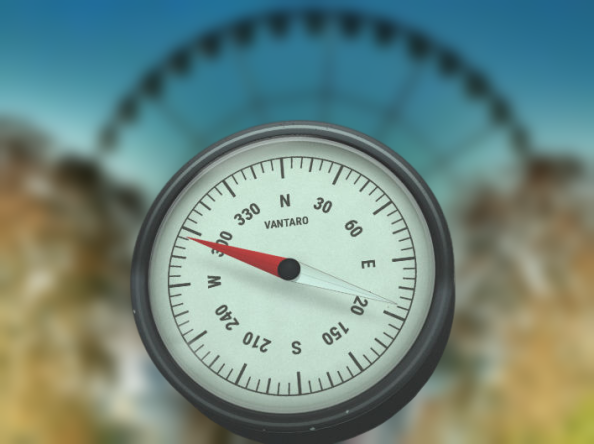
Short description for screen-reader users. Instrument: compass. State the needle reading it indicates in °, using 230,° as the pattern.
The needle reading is 295,°
